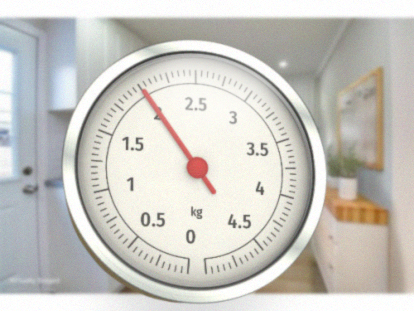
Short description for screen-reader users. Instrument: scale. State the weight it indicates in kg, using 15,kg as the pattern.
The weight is 2,kg
